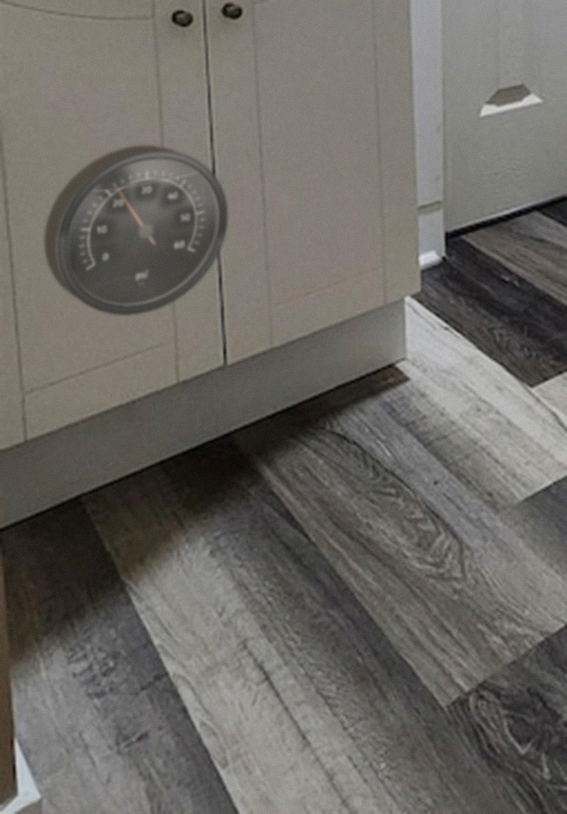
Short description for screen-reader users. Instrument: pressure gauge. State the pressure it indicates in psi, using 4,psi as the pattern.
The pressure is 22,psi
